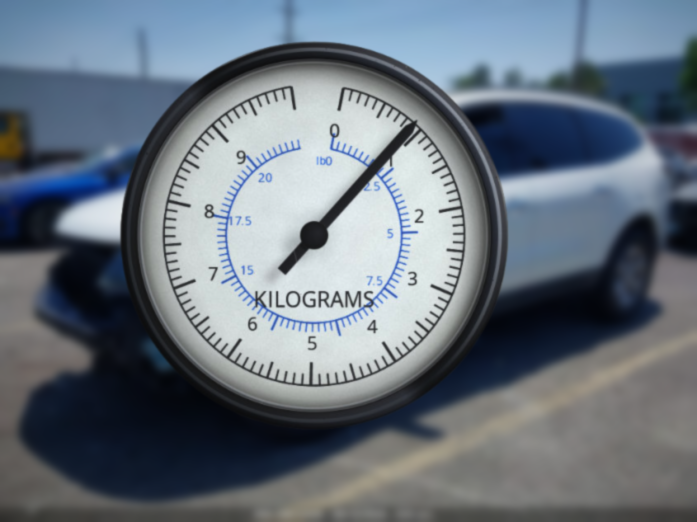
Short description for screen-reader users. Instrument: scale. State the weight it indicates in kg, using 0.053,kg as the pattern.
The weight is 0.9,kg
